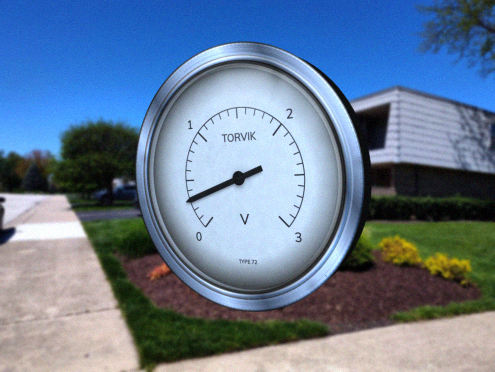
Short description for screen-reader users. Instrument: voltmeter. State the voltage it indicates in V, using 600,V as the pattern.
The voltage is 0.3,V
